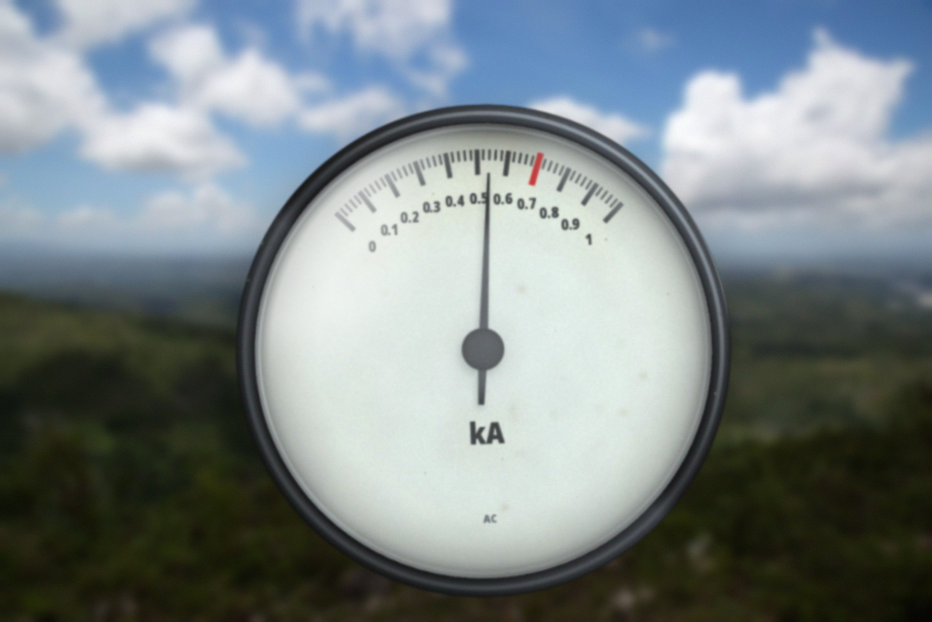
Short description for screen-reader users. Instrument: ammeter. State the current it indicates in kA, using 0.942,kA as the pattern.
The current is 0.54,kA
